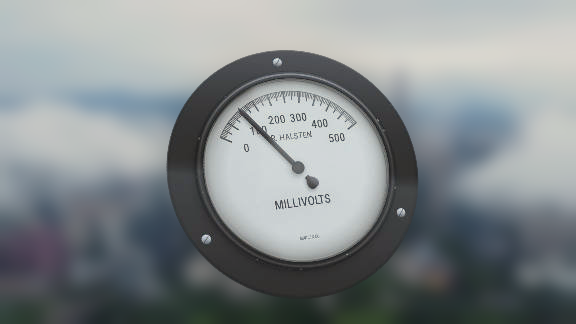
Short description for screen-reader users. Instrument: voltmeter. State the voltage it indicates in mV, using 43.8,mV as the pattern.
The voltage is 100,mV
